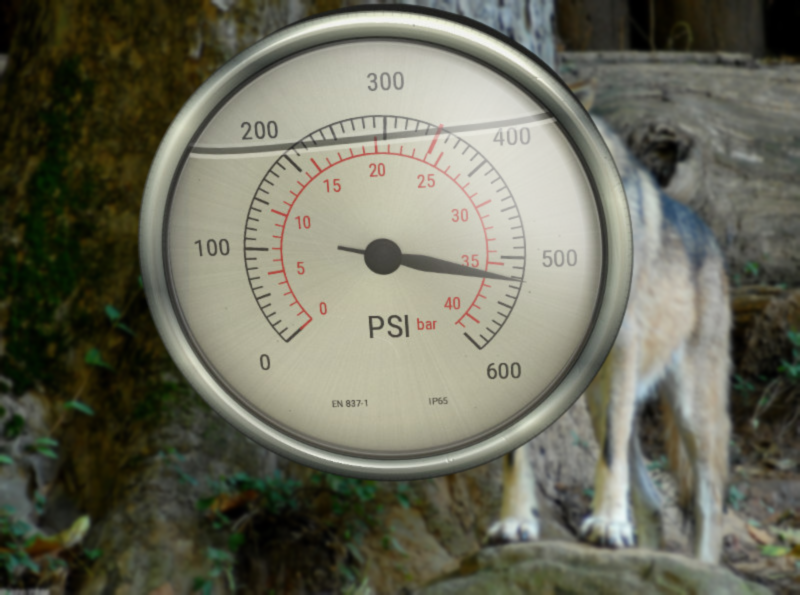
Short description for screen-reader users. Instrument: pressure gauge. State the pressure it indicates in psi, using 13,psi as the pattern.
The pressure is 520,psi
